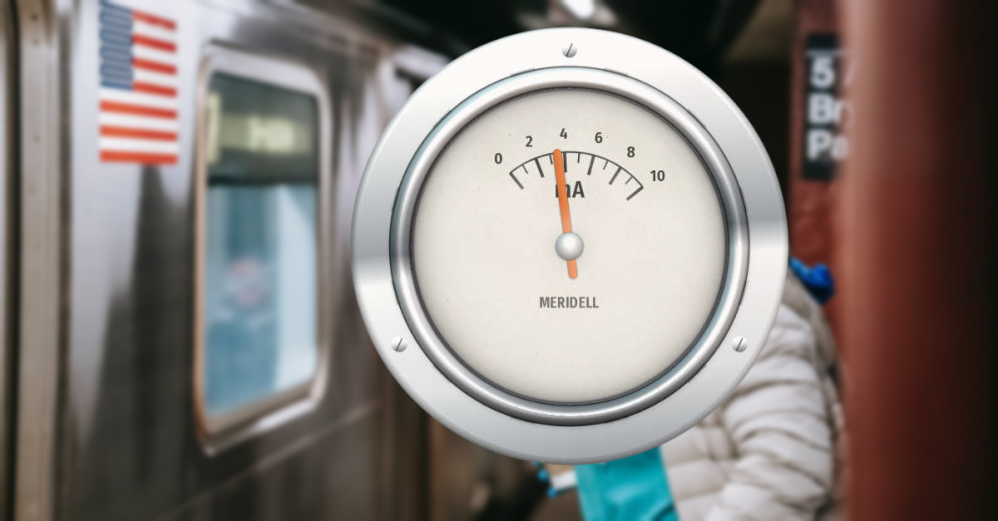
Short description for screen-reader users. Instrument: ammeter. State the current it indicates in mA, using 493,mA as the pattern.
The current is 3.5,mA
